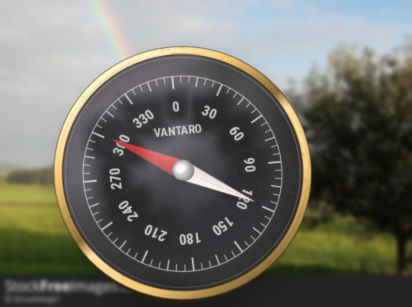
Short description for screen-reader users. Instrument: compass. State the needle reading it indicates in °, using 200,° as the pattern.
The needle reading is 300,°
